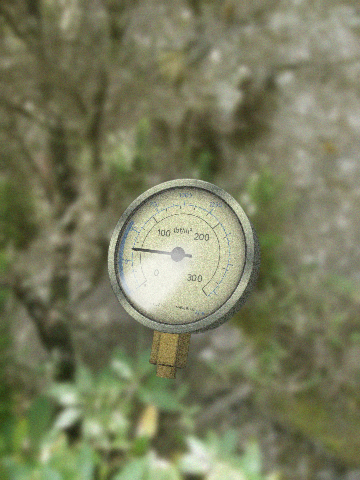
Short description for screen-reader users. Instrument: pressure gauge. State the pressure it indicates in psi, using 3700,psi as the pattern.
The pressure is 50,psi
